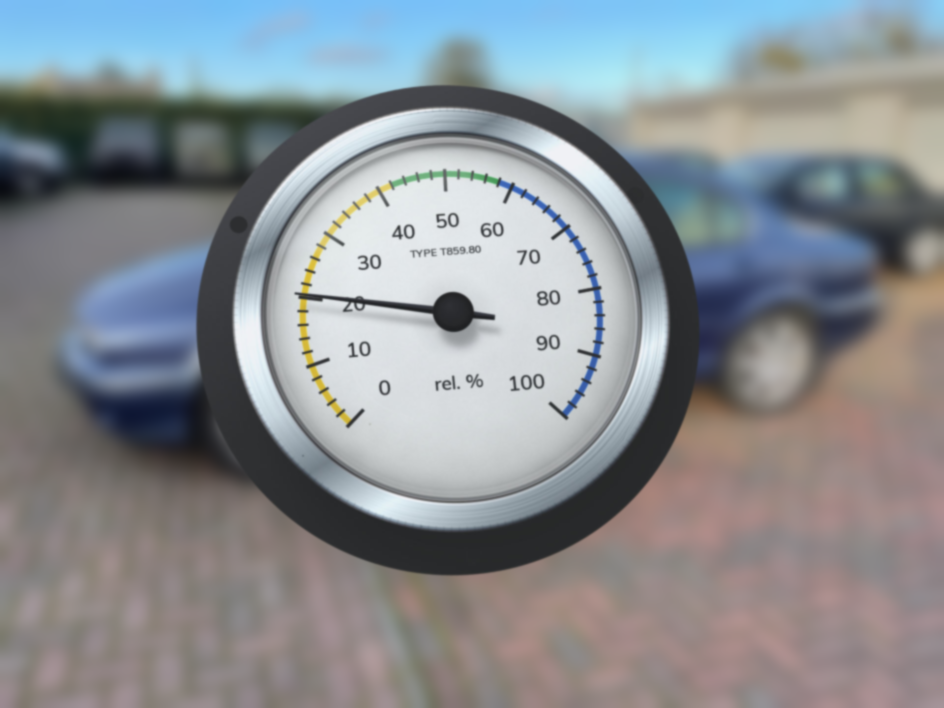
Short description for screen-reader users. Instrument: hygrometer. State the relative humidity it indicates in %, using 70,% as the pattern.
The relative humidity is 20,%
